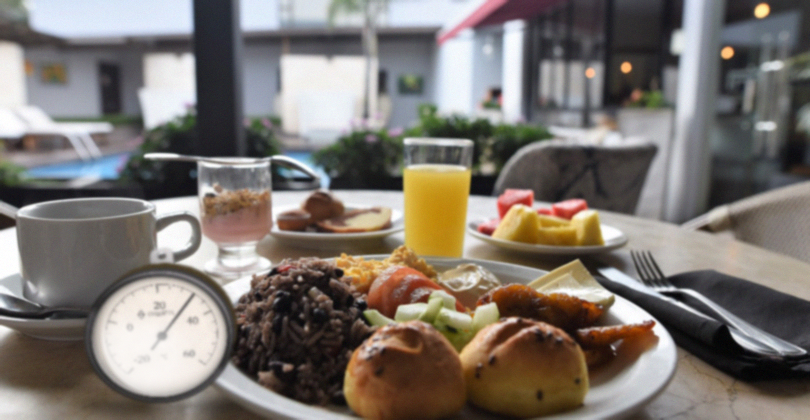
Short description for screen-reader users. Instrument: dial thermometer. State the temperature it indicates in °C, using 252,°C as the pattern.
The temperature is 32,°C
